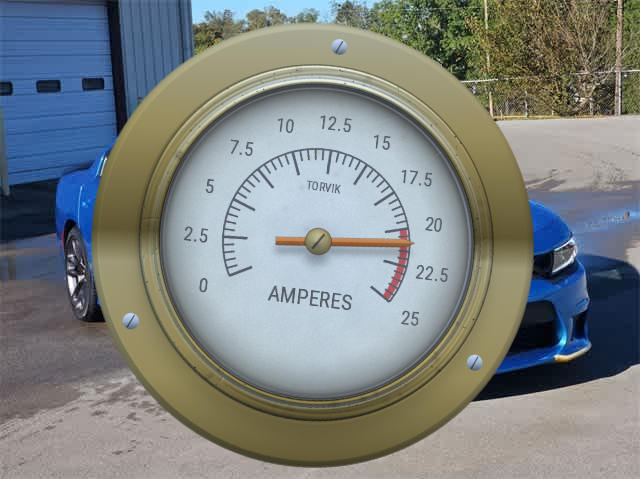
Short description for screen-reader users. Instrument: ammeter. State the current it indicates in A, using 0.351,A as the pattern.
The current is 21,A
